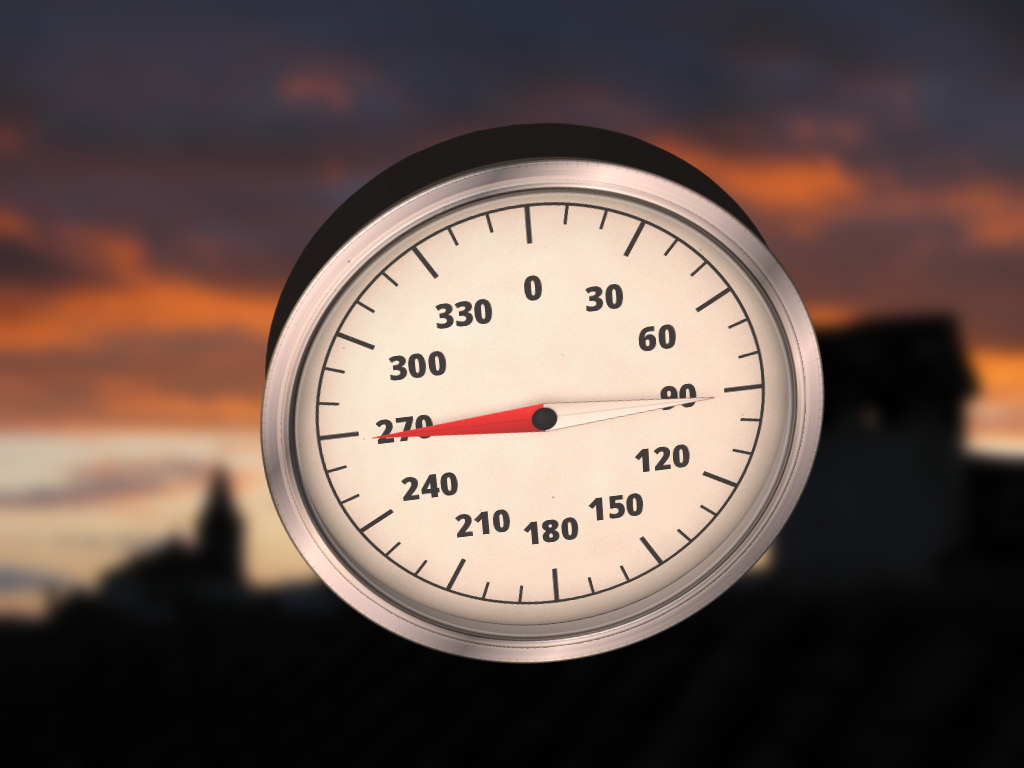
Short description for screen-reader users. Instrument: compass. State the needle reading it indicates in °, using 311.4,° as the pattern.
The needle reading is 270,°
